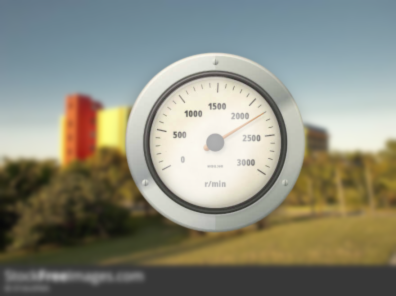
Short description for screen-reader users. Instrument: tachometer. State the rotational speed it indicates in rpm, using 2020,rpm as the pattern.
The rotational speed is 2200,rpm
